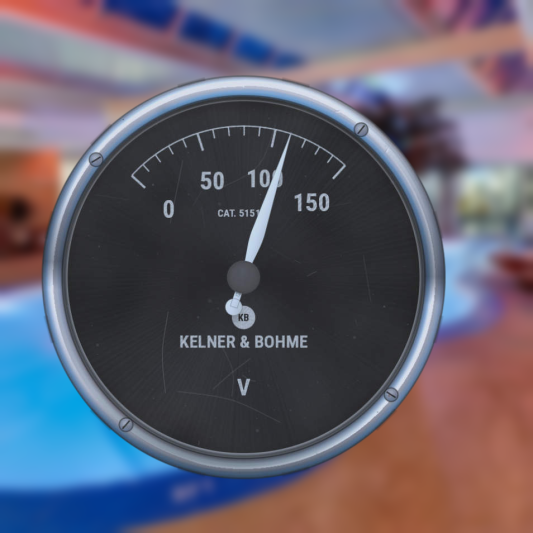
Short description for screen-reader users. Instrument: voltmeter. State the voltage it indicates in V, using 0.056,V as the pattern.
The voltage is 110,V
